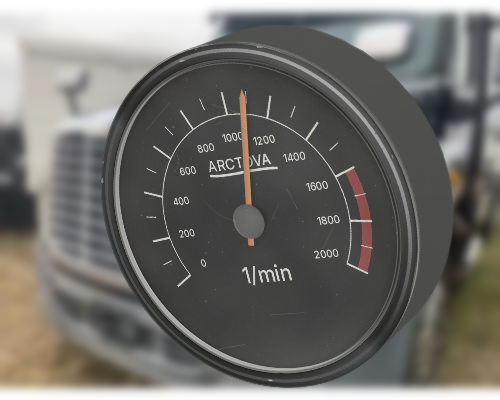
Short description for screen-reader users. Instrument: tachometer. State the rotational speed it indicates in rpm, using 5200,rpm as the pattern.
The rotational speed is 1100,rpm
